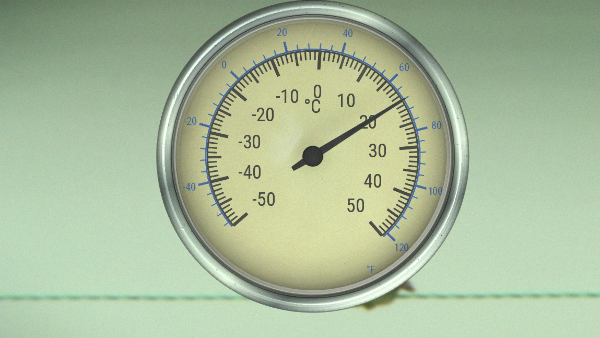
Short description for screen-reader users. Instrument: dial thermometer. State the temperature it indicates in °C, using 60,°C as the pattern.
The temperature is 20,°C
